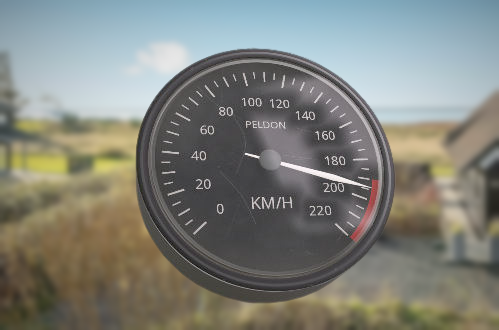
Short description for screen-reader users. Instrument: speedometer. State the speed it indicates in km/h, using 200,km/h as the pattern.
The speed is 195,km/h
